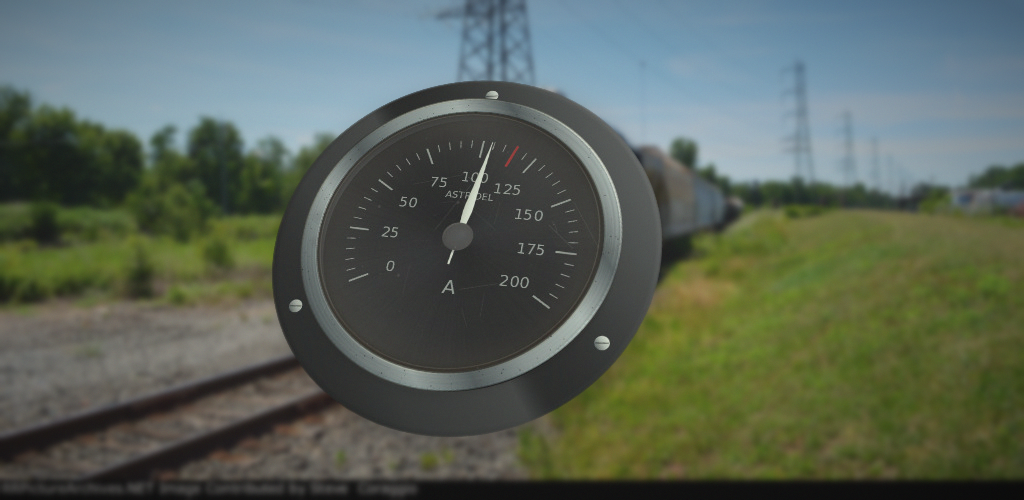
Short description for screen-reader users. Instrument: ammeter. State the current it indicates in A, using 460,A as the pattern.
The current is 105,A
